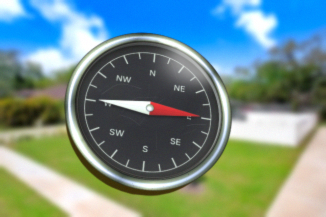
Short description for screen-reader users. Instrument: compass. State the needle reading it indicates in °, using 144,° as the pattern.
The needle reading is 90,°
